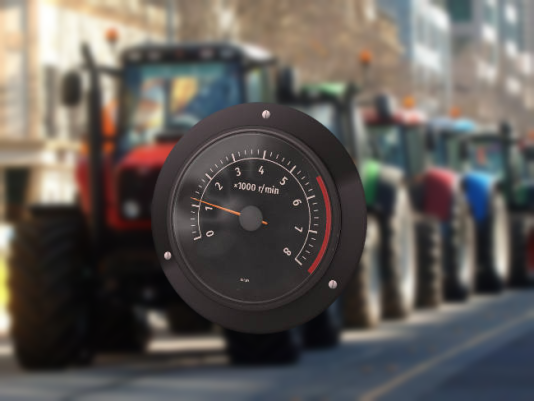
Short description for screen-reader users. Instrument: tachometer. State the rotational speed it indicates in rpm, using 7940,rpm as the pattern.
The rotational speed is 1200,rpm
